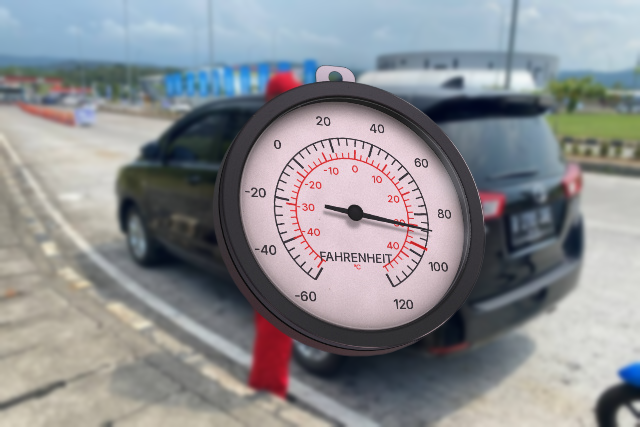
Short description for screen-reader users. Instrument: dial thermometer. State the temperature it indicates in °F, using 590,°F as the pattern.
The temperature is 88,°F
